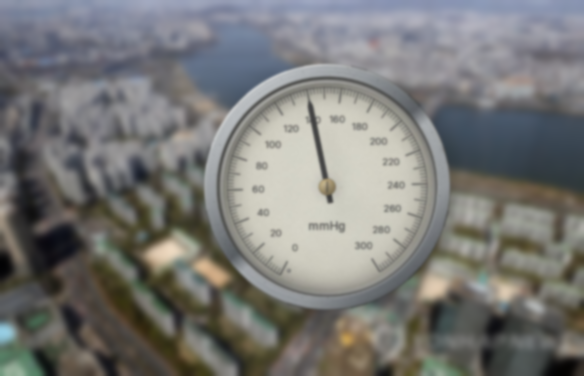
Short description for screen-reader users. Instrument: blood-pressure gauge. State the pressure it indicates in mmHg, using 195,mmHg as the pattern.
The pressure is 140,mmHg
